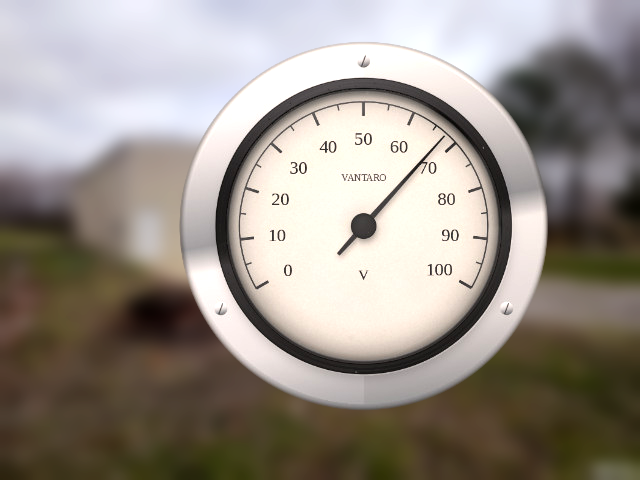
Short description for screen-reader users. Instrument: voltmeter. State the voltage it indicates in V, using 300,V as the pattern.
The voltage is 67.5,V
